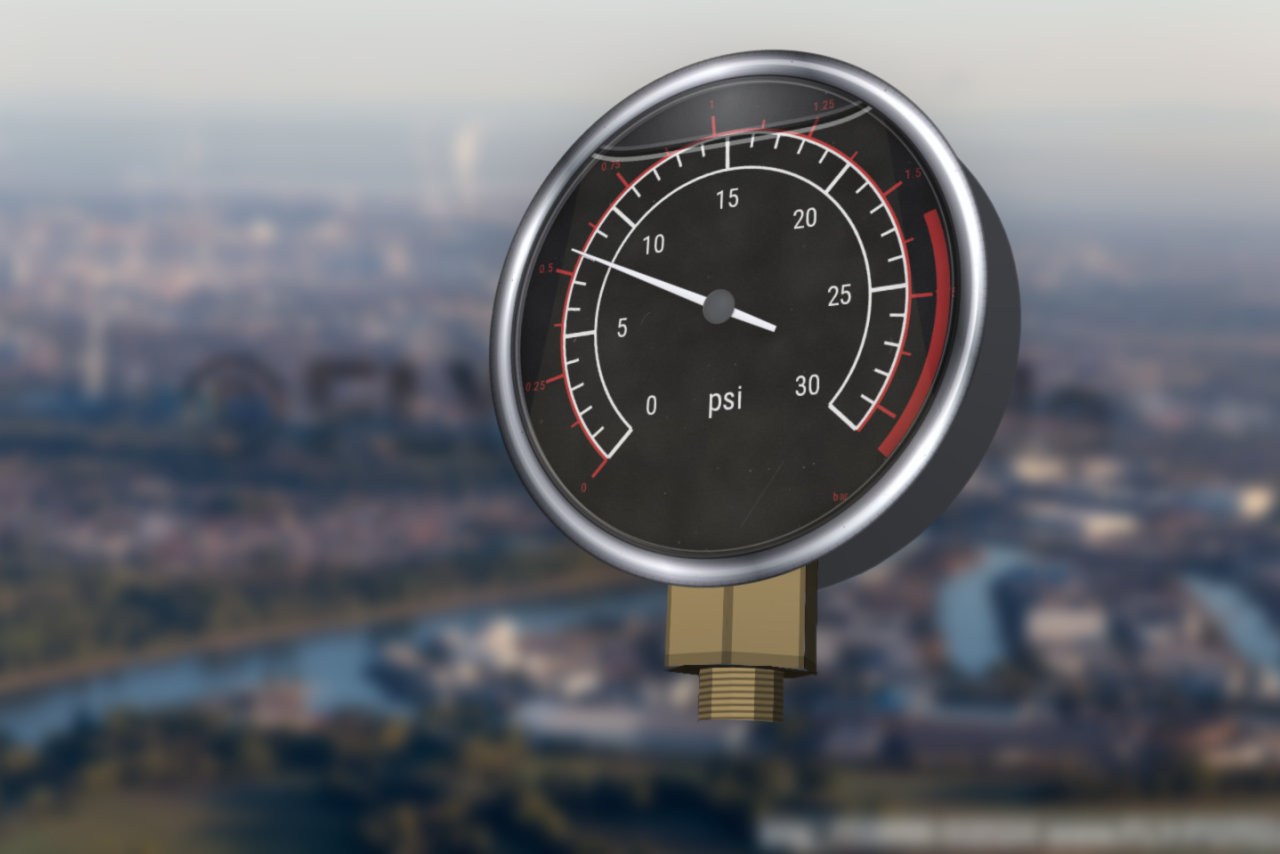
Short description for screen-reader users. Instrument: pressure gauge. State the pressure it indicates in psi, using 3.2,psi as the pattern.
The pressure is 8,psi
